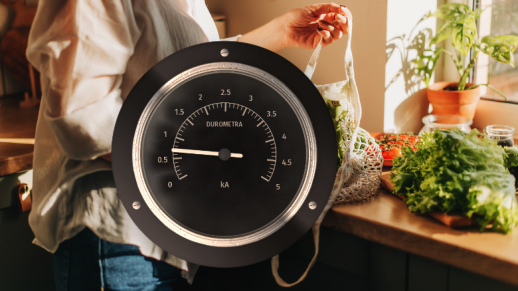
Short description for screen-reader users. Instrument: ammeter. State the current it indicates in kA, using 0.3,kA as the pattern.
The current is 0.7,kA
